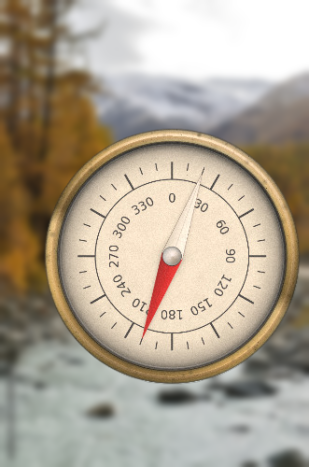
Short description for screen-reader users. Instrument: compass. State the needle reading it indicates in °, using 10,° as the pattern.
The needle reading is 200,°
